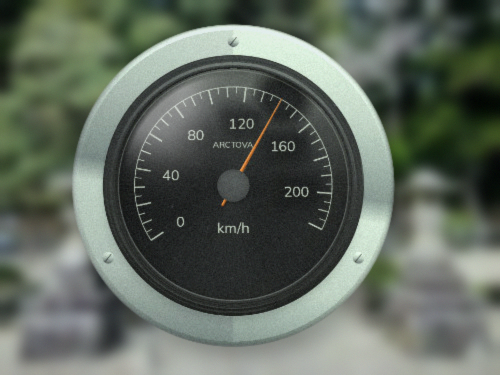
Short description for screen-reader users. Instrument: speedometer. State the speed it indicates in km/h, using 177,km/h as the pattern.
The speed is 140,km/h
